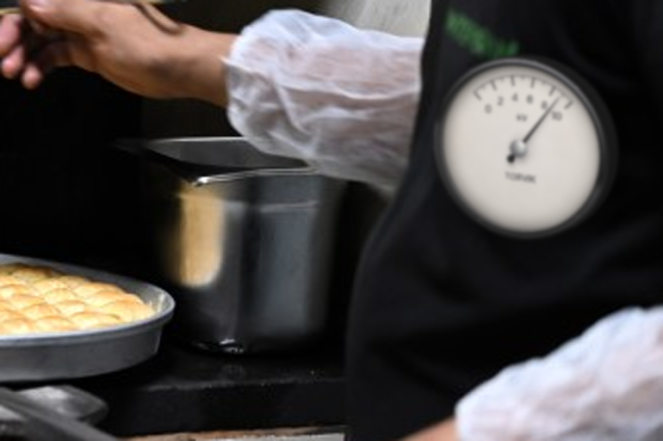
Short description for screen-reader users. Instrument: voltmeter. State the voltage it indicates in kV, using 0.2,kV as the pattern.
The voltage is 9,kV
